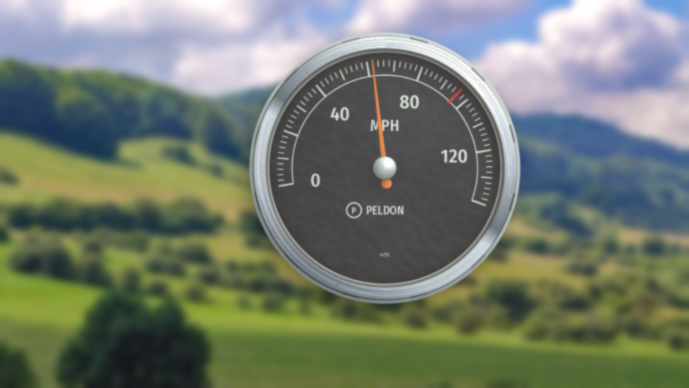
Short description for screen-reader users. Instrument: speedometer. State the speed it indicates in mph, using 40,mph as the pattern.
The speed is 62,mph
